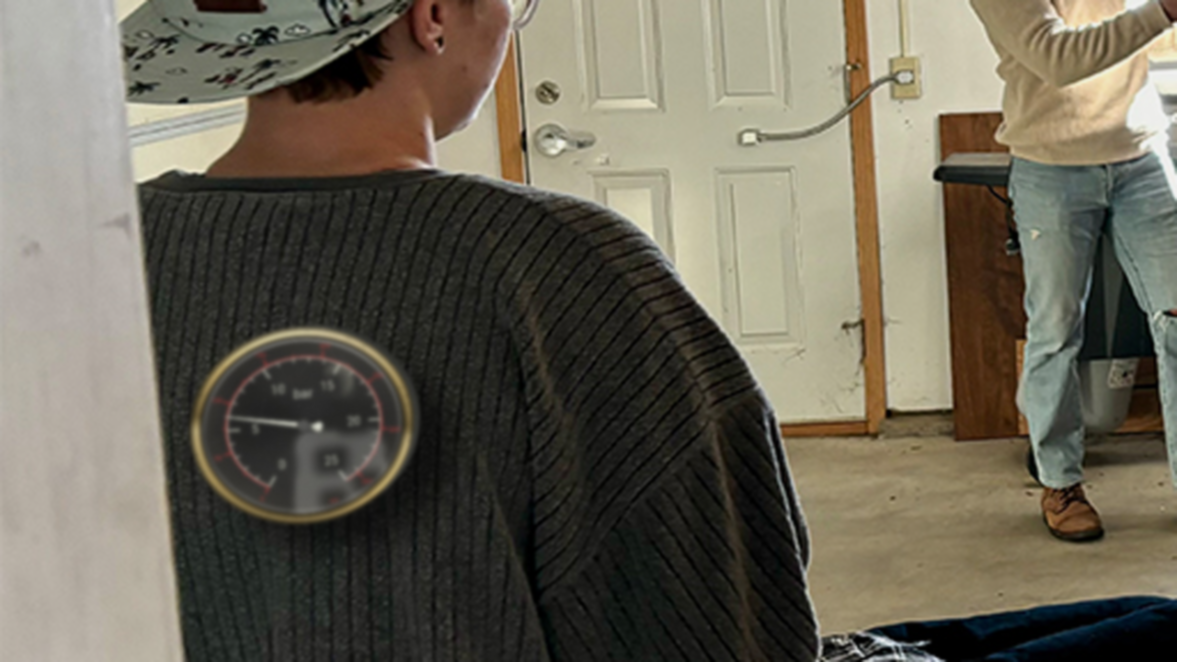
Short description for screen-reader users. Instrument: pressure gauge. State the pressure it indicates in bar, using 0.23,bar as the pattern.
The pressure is 6,bar
